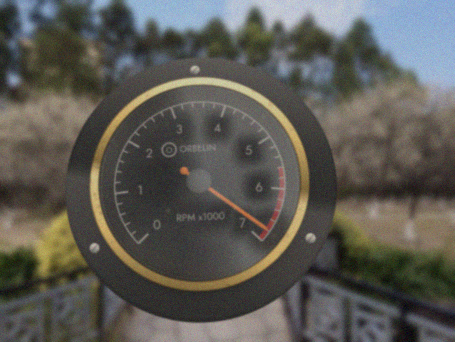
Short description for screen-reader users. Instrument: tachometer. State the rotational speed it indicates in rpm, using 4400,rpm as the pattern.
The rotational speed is 6800,rpm
